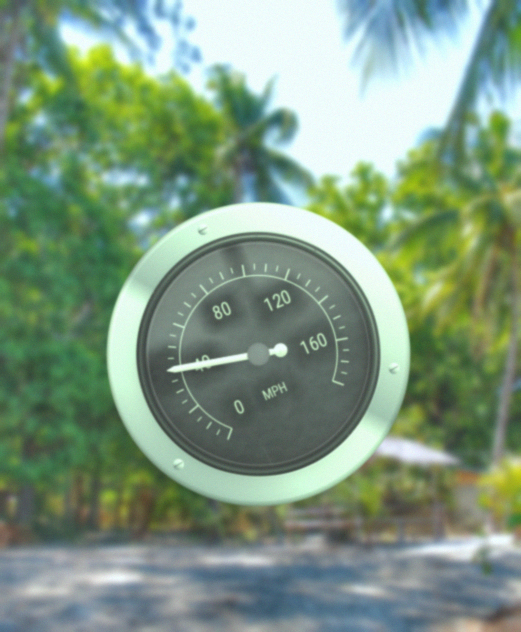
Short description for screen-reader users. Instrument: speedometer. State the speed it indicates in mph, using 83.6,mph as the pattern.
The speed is 40,mph
